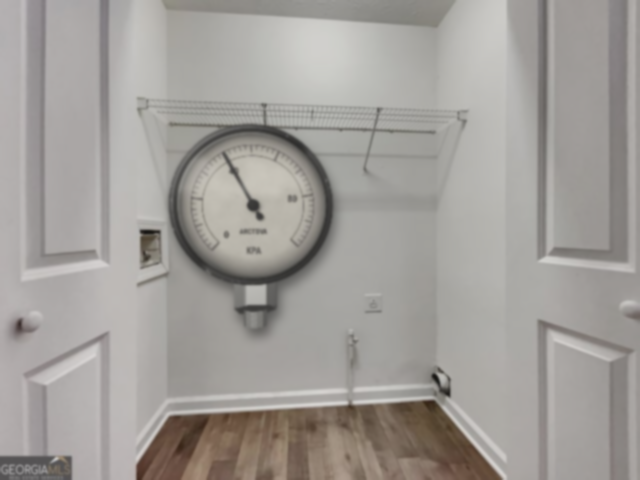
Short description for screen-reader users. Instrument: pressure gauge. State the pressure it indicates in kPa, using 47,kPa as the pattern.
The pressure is 40,kPa
